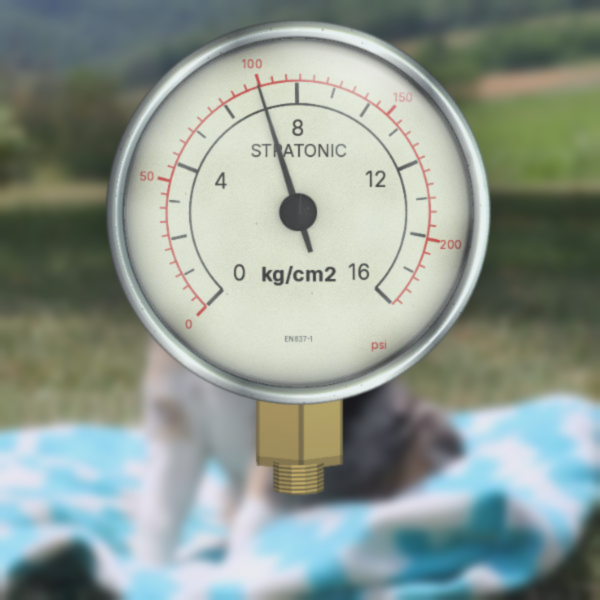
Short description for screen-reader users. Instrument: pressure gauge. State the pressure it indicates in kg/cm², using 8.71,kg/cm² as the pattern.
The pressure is 7,kg/cm²
